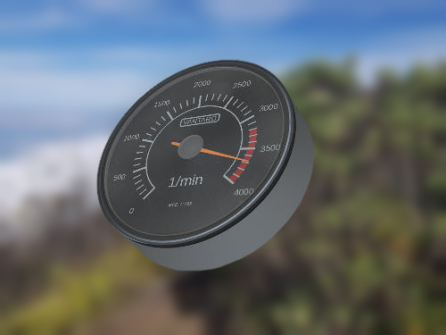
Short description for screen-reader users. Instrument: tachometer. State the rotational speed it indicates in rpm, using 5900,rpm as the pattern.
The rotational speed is 3700,rpm
